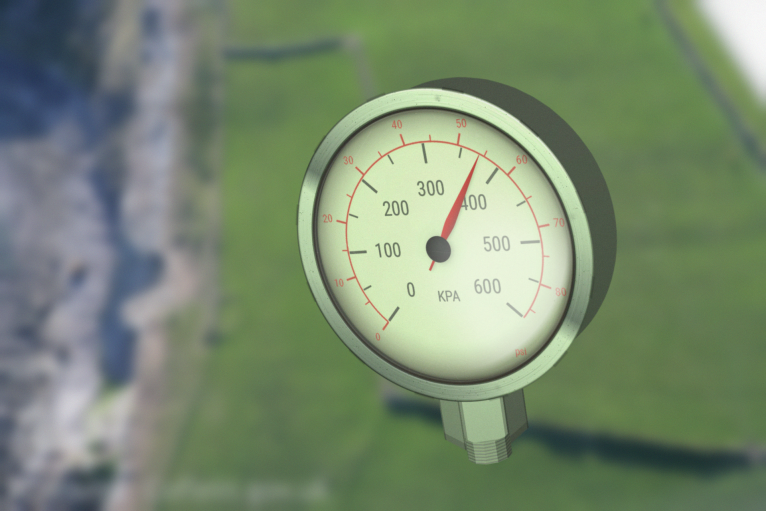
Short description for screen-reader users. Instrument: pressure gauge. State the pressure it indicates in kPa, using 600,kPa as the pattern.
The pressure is 375,kPa
